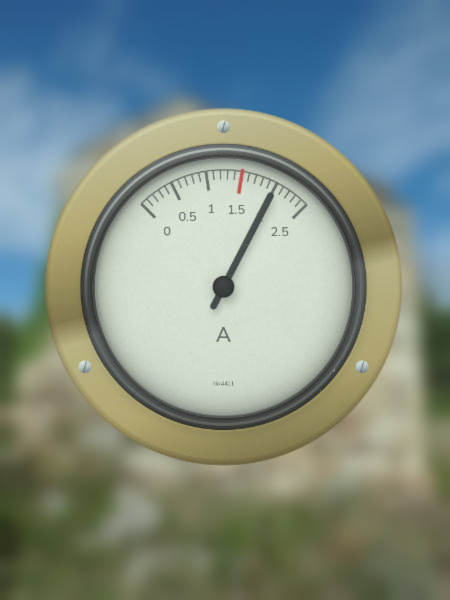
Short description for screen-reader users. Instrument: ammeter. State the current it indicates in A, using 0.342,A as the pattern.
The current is 2,A
